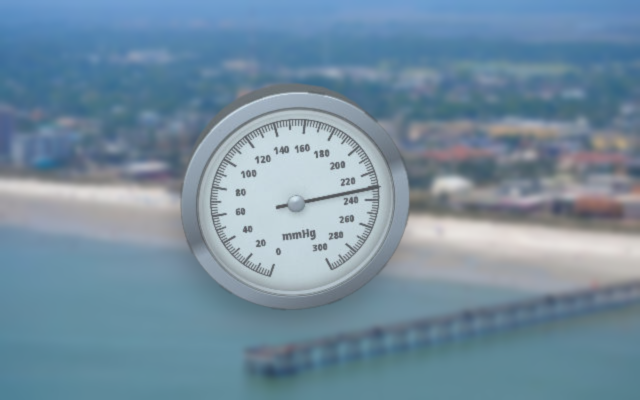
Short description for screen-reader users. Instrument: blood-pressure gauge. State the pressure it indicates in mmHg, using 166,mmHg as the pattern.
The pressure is 230,mmHg
